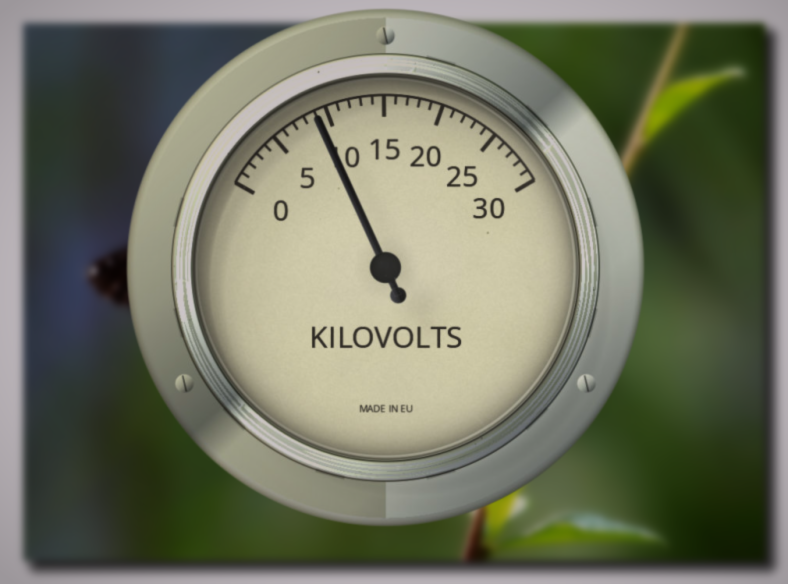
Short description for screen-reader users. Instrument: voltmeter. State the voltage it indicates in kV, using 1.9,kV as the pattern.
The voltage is 9,kV
